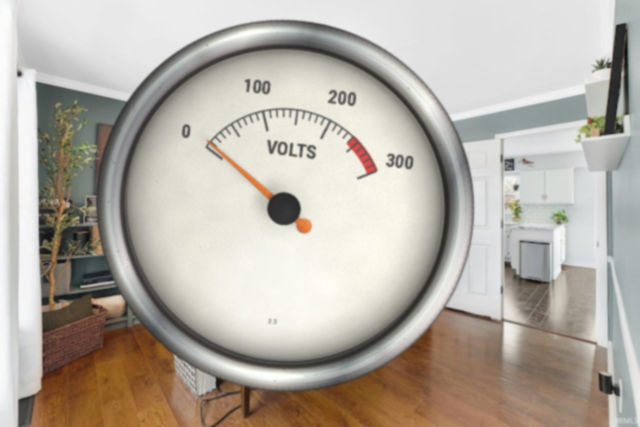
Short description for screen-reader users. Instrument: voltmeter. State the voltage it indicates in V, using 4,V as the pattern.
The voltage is 10,V
